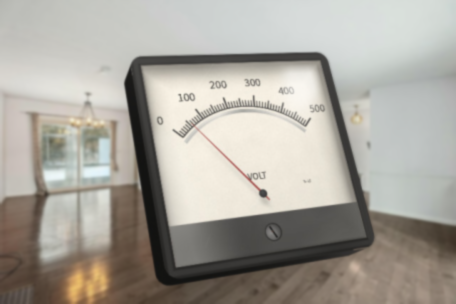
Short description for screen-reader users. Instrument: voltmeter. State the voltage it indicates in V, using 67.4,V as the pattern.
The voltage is 50,V
